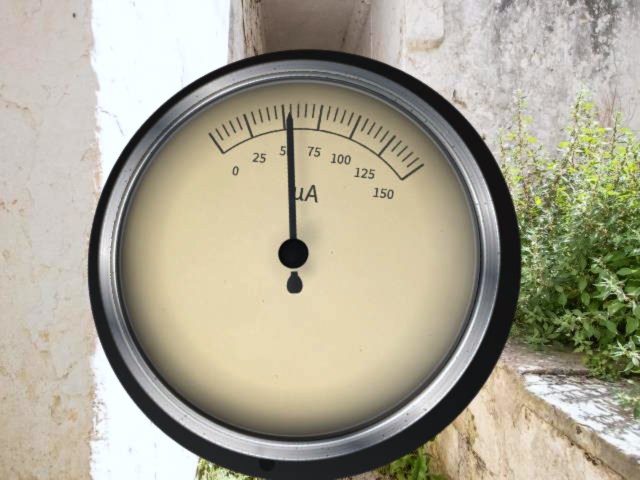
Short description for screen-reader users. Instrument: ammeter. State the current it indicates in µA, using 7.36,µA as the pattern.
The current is 55,µA
